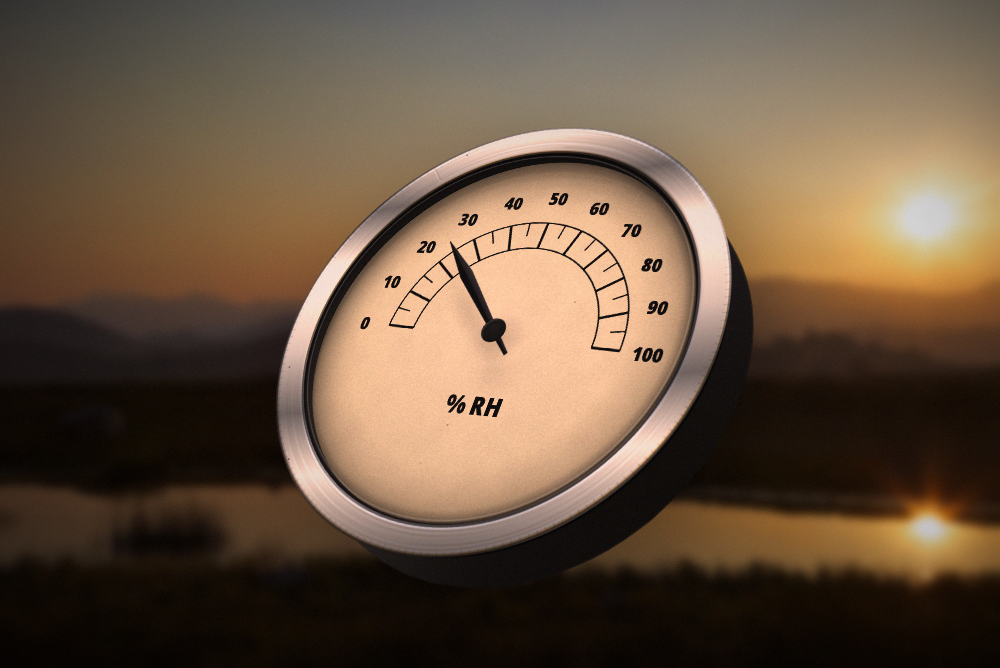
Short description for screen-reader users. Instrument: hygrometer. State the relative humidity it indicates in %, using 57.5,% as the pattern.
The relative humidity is 25,%
